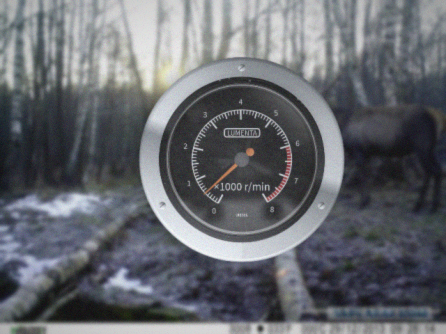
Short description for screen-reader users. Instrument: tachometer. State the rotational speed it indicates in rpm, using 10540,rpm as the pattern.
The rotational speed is 500,rpm
